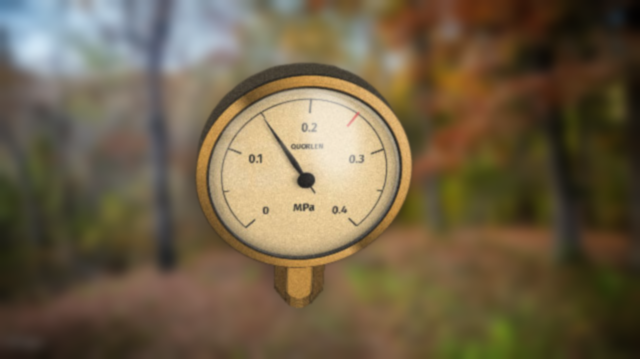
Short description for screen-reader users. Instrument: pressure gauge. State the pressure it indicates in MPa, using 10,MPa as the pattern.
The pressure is 0.15,MPa
